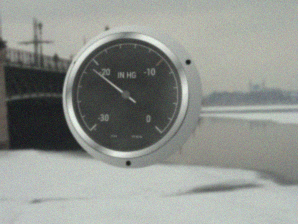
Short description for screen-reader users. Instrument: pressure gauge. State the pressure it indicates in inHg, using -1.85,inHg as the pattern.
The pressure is -21,inHg
